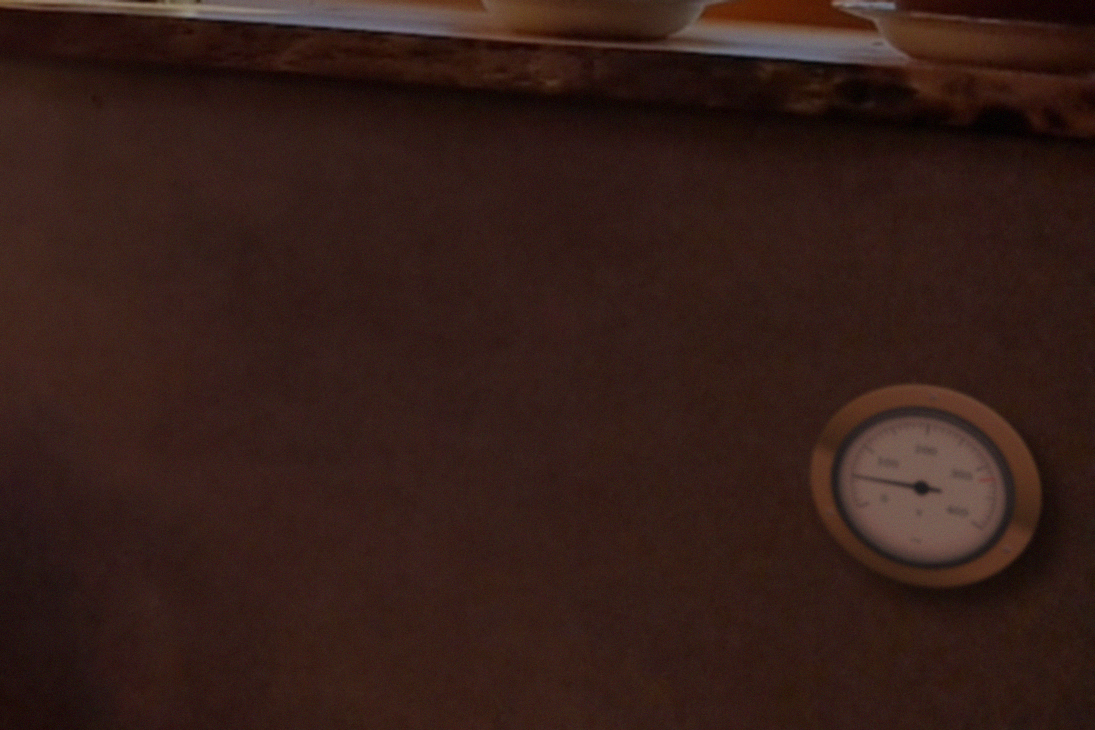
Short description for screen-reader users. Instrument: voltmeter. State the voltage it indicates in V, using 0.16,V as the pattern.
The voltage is 50,V
